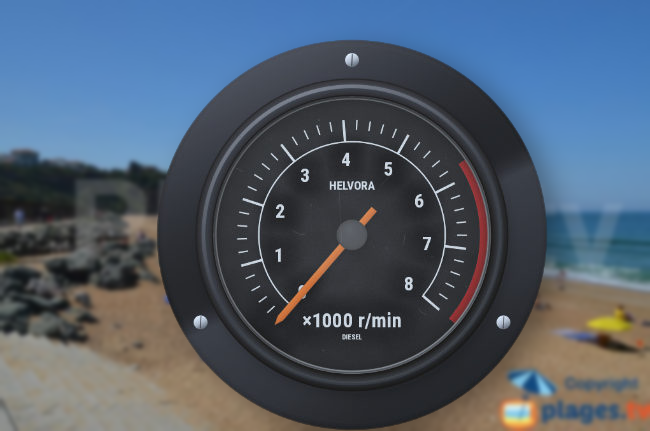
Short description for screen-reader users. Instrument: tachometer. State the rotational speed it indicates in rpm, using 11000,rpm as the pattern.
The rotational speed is 0,rpm
